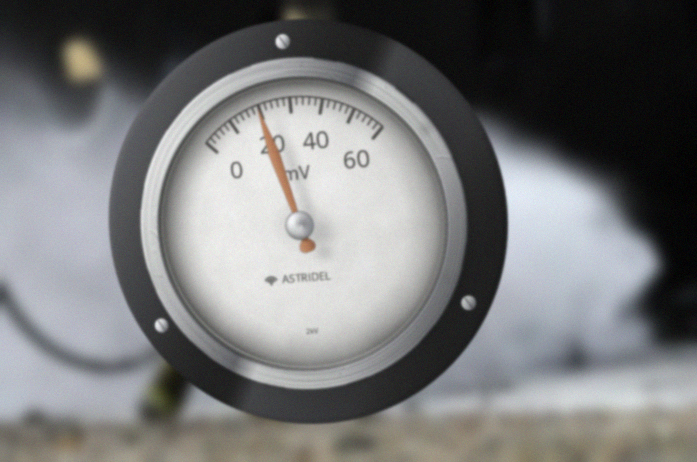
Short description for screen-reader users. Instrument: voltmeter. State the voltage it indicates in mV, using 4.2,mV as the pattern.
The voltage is 20,mV
